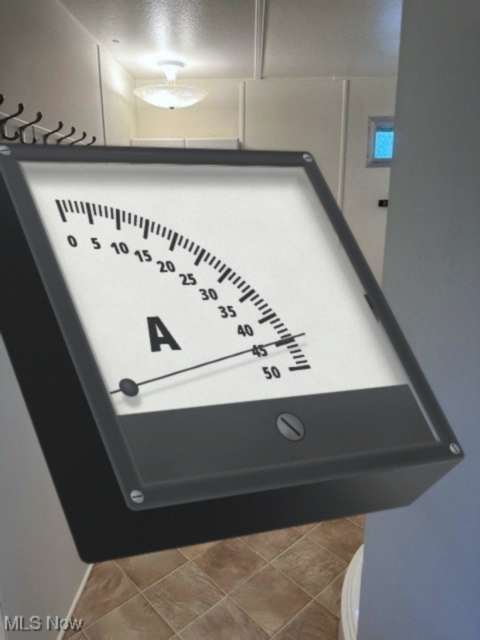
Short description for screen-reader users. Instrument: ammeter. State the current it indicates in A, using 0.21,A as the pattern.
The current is 45,A
